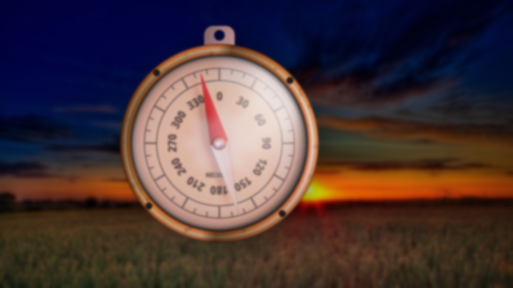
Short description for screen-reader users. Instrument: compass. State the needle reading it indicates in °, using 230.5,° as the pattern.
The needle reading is 345,°
